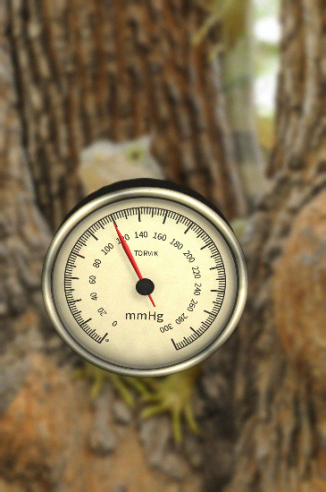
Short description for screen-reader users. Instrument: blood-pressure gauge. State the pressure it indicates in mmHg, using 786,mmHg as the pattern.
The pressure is 120,mmHg
